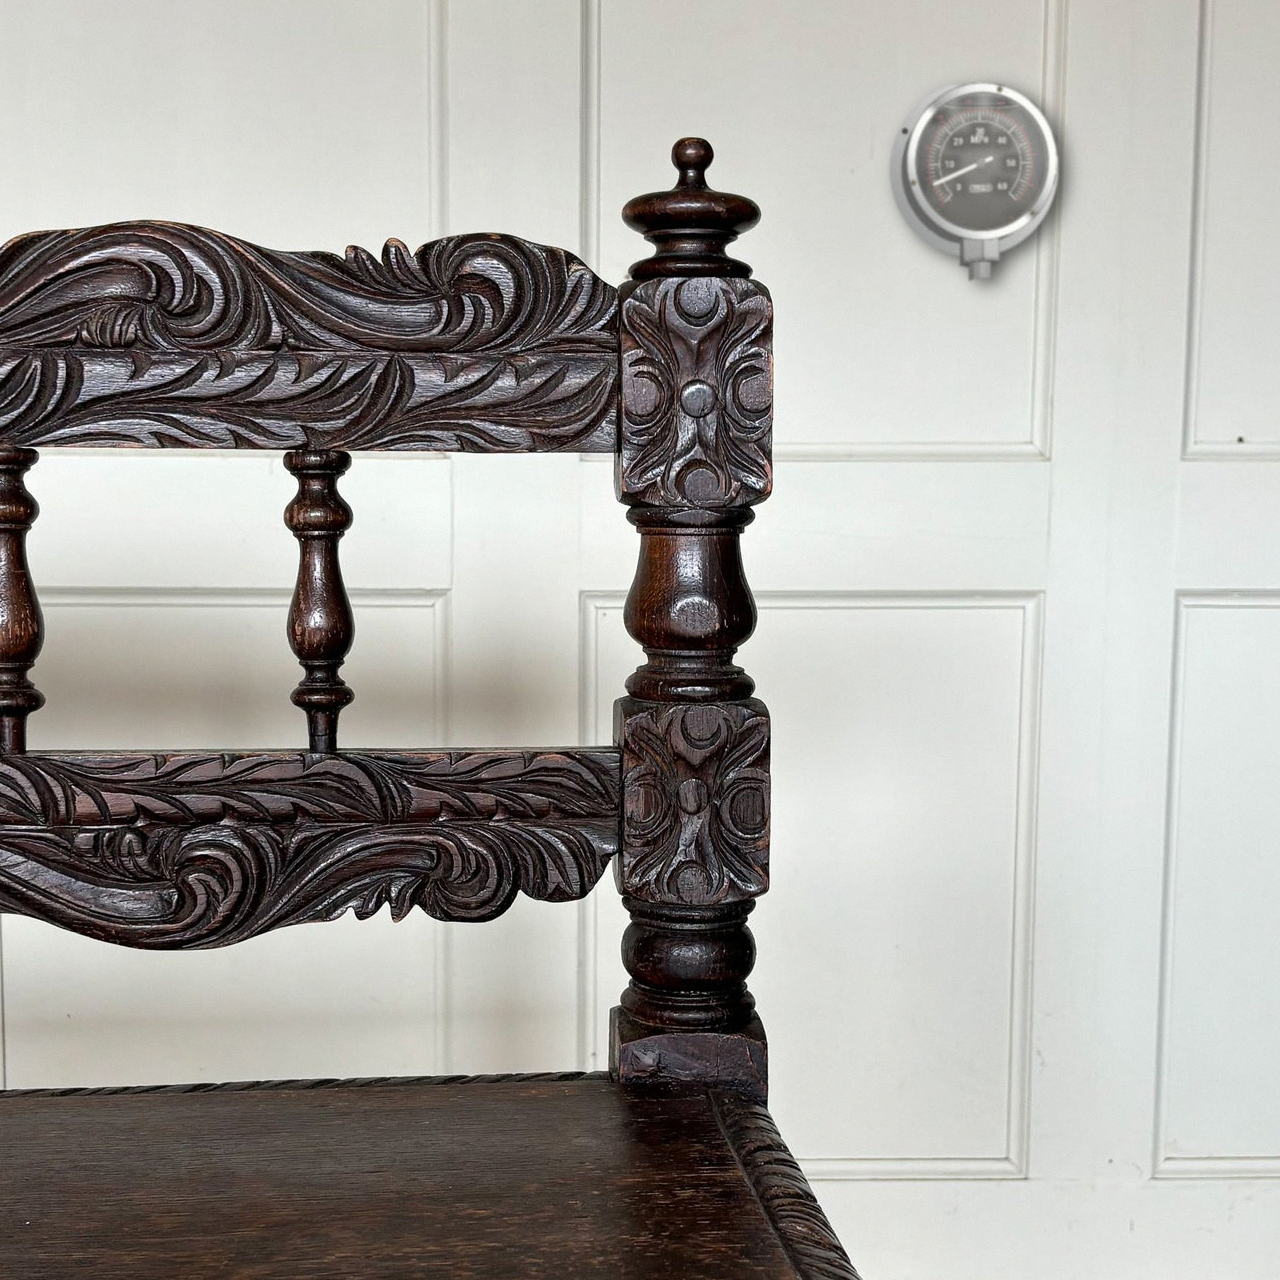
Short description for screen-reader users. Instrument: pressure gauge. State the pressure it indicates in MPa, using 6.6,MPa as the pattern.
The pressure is 5,MPa
